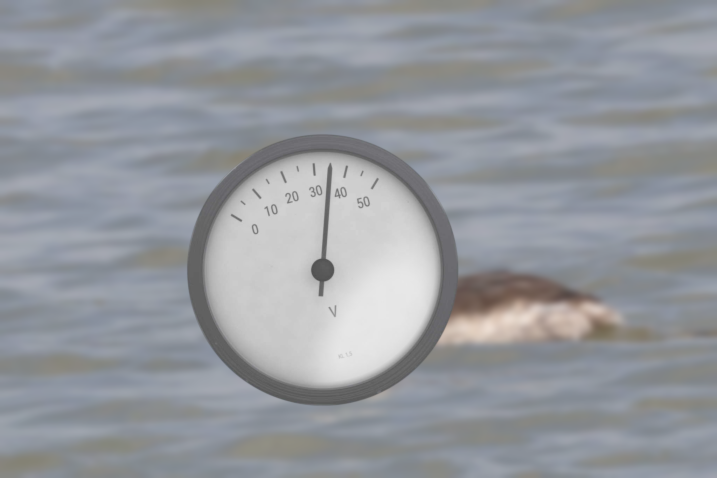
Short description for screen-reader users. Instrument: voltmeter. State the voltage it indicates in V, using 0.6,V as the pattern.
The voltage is 35,V
